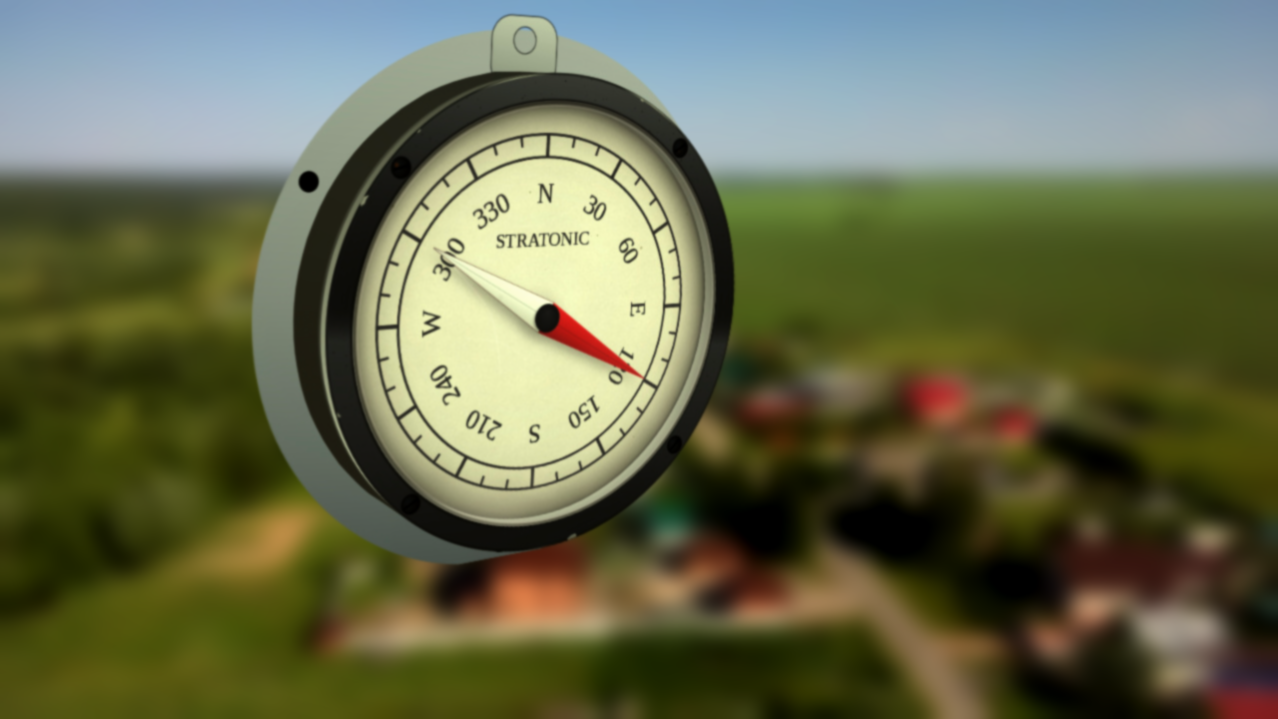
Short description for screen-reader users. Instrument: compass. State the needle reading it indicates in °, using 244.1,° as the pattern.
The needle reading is 120,°
